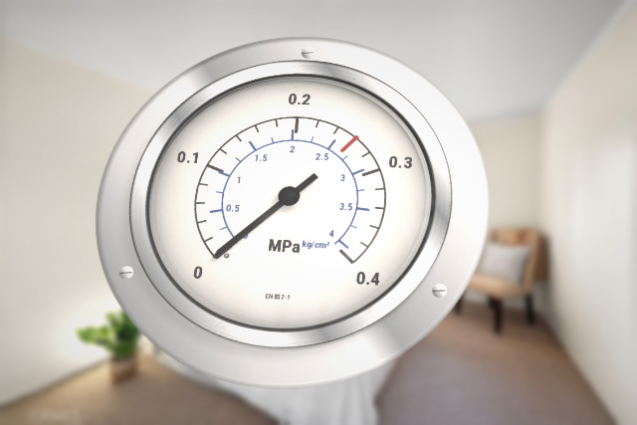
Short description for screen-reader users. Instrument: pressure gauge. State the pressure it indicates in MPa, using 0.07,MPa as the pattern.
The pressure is 0,MPa
